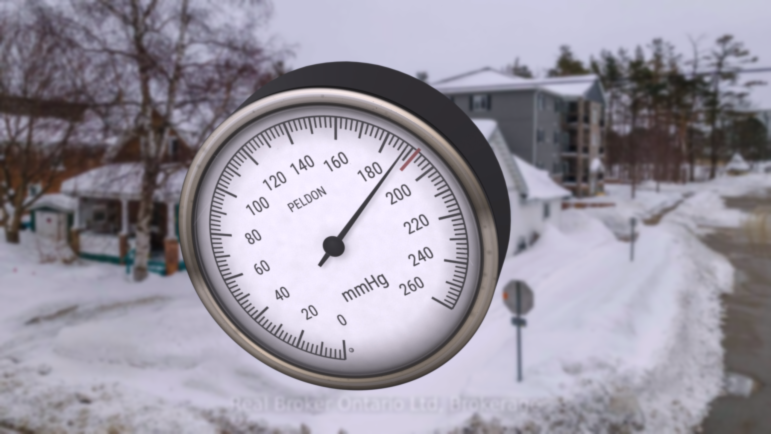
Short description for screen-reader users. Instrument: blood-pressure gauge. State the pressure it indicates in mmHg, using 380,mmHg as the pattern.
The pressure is 188,mmHg
